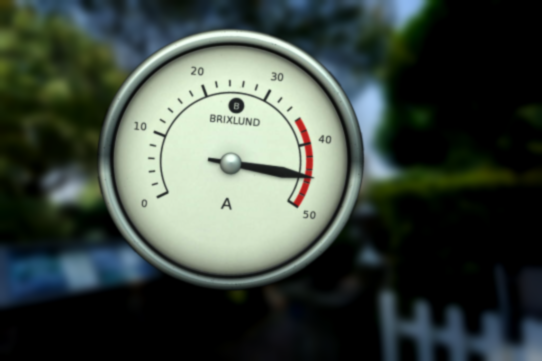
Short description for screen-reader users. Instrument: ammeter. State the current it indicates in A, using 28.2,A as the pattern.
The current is 45,A
